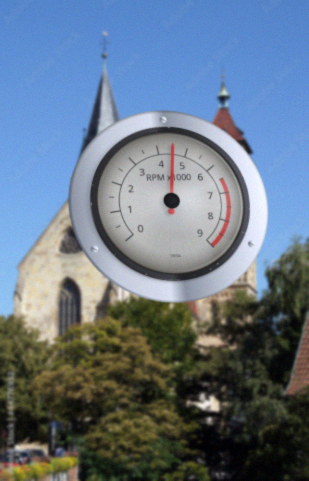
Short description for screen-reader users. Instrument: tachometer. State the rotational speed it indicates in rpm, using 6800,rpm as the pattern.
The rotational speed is 4500,rpm
